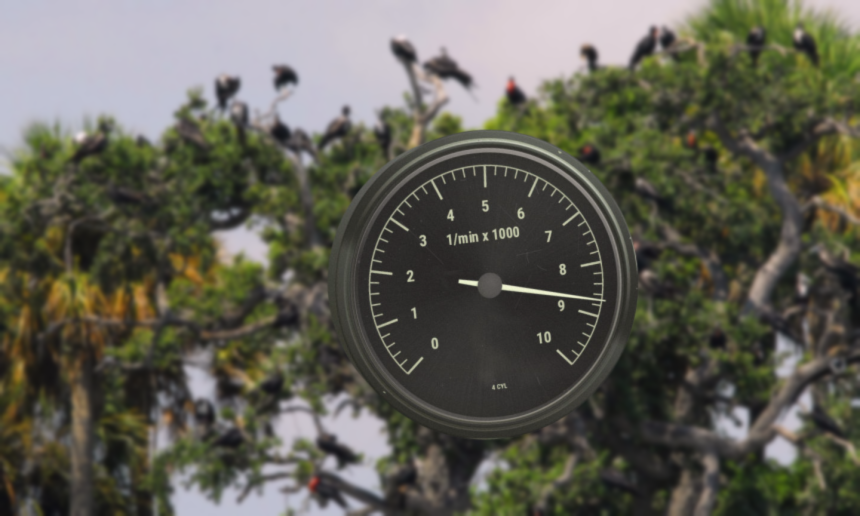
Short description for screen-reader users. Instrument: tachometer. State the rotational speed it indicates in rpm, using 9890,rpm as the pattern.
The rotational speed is 8700,rpm
